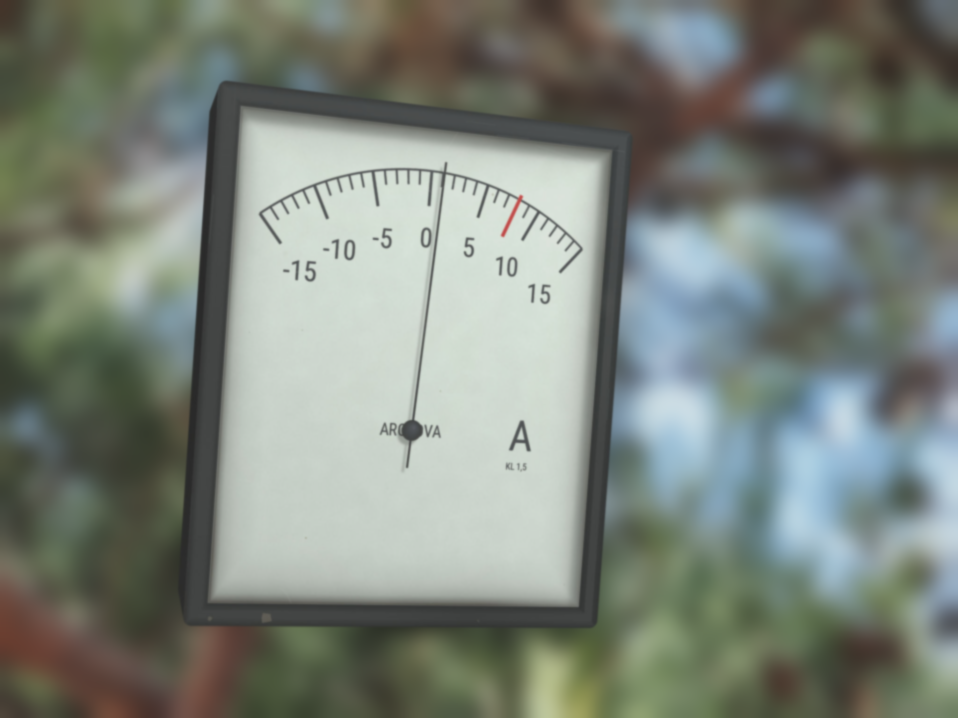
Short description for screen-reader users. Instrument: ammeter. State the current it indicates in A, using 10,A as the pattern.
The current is 1,A
